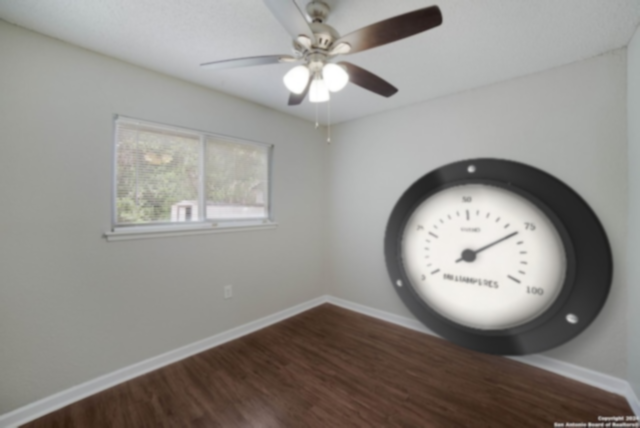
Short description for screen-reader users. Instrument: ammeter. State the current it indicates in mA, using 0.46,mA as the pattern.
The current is 75,mA
